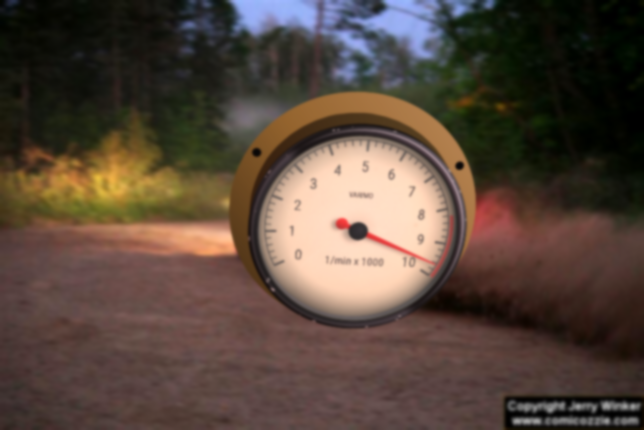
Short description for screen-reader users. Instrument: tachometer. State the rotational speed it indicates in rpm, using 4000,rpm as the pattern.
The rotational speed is 9600,rpm
